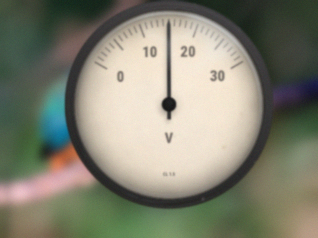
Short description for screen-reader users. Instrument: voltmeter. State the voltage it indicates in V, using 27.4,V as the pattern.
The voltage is 15,V
